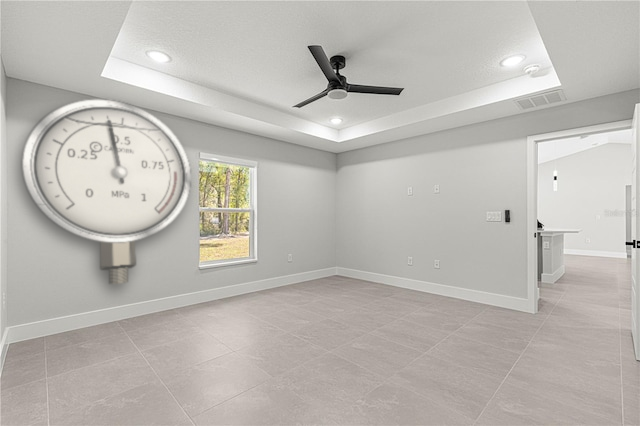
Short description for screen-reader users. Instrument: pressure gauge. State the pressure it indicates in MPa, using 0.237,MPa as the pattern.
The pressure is 0.45,MPa
